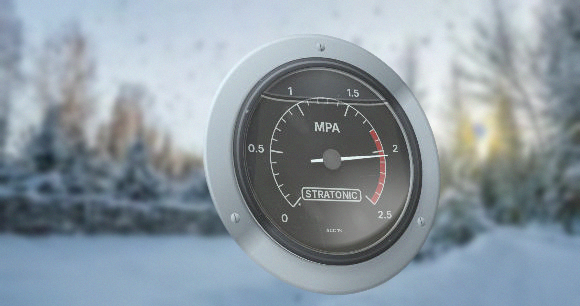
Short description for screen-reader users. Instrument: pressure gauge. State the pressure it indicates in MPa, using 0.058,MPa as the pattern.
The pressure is 2.05,MPa
